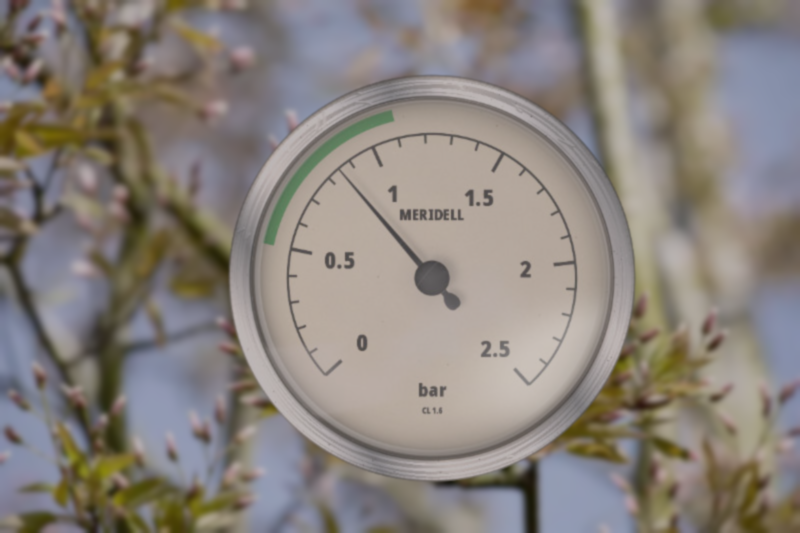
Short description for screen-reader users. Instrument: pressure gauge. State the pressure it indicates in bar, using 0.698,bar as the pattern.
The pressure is 0.85,bar
